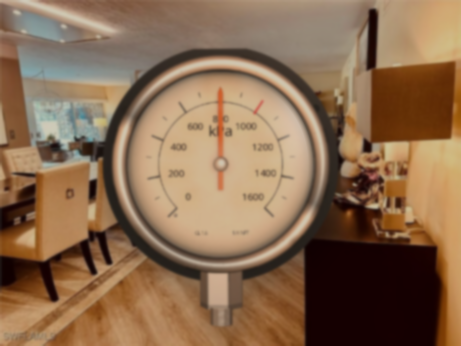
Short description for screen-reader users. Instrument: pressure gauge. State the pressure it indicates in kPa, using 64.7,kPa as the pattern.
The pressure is 800,kPa
